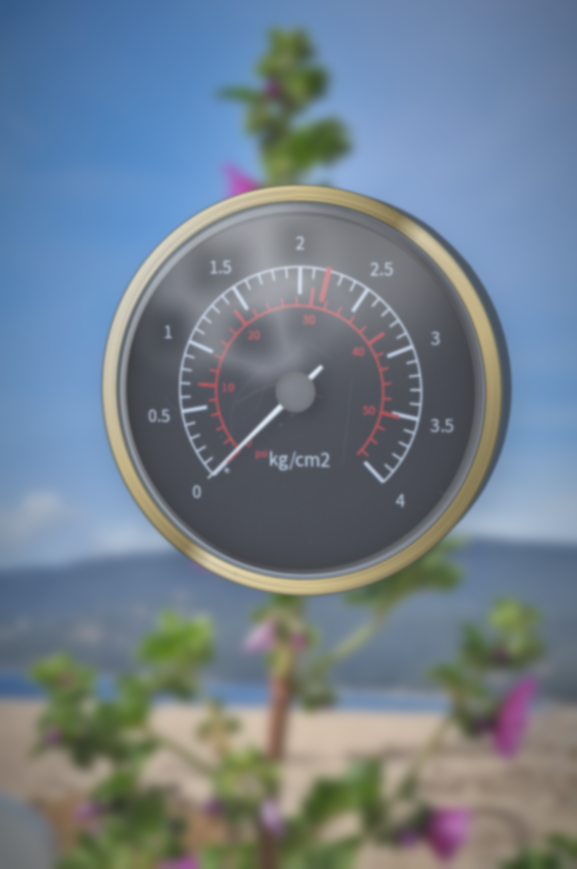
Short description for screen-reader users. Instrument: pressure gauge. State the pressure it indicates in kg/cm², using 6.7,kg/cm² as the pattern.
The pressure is 0,kg/cm²
